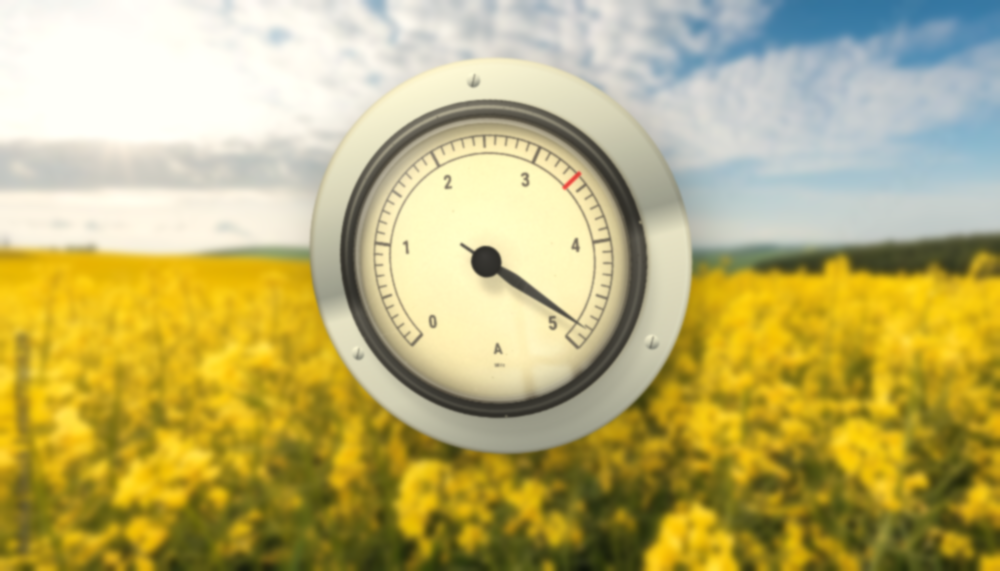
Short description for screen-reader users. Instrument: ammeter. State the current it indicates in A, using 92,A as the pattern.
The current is 4.8,A
